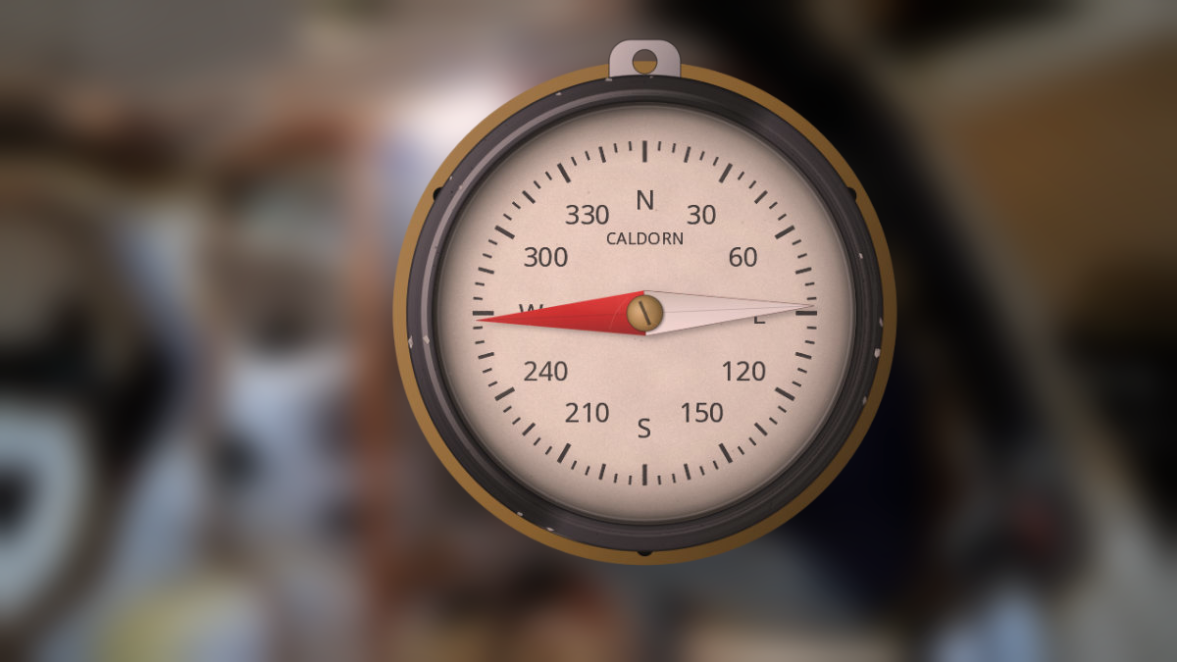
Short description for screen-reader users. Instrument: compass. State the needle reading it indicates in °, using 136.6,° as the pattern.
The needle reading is 267.5,°
